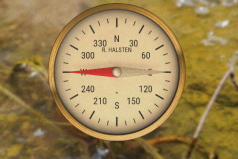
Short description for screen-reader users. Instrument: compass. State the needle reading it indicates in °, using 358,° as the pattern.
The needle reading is 270,°
